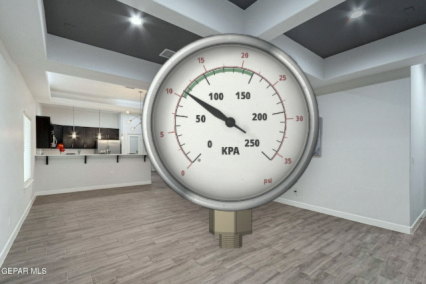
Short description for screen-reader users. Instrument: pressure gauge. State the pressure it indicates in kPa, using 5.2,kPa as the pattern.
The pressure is 75,kPa
